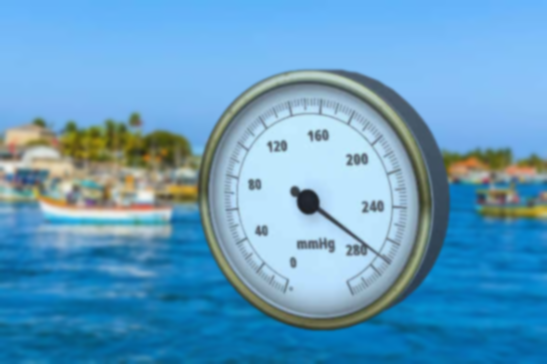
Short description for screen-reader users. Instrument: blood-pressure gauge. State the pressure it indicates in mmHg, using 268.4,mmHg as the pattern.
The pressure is 270,mmHg
